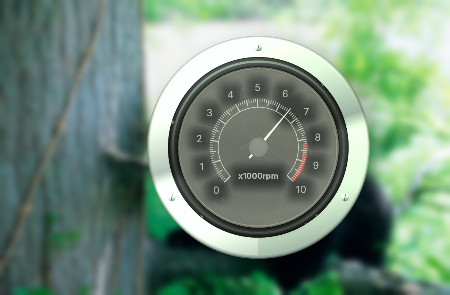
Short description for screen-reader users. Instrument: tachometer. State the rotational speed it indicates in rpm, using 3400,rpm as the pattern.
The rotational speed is 6500,rpm
